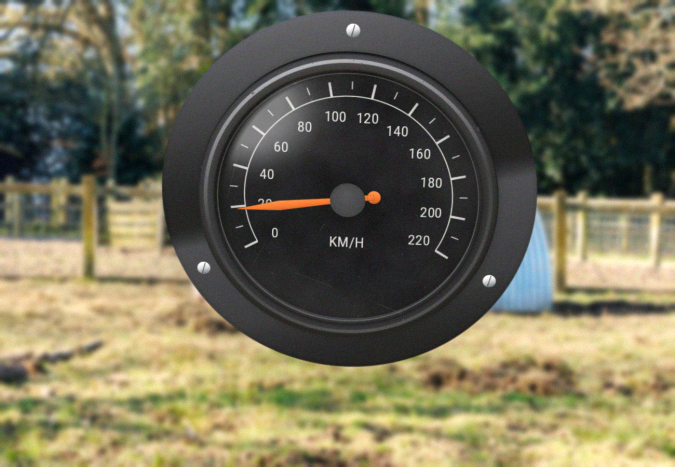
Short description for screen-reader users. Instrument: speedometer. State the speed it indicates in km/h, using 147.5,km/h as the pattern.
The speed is 20,km/h
